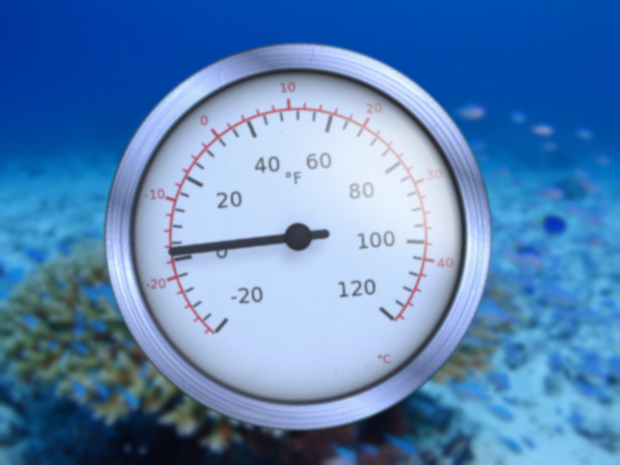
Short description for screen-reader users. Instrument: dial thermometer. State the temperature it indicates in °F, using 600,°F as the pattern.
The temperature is 2,°F
